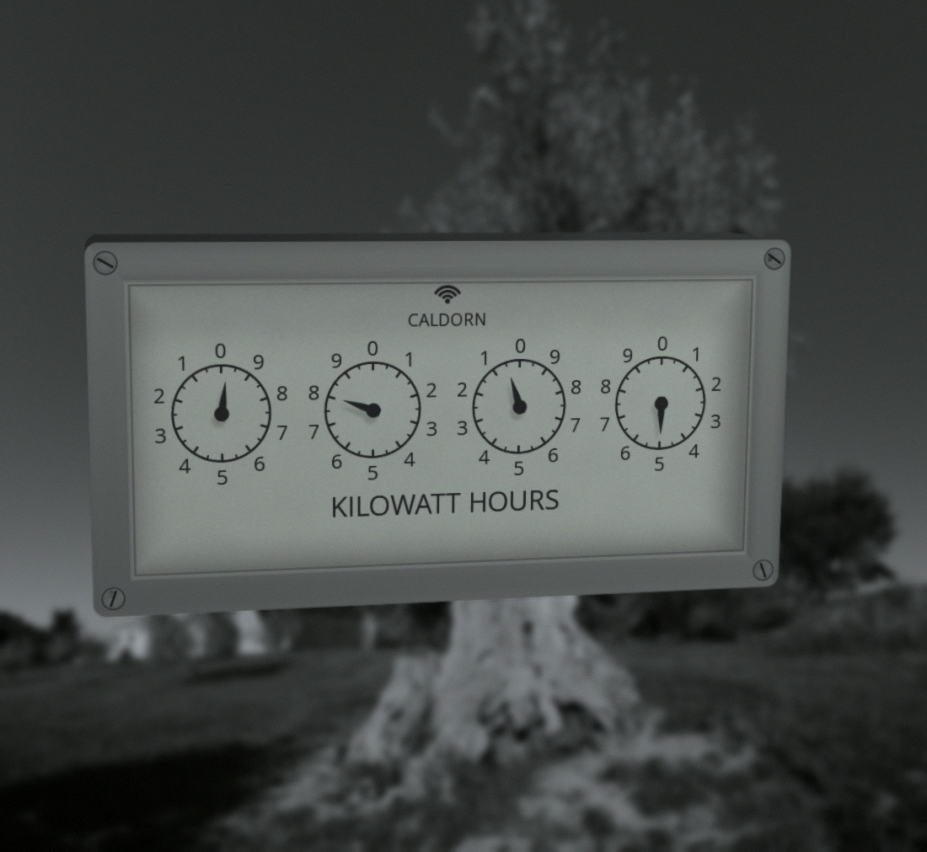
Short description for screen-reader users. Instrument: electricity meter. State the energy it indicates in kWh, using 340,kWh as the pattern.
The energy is 9805,kWh
